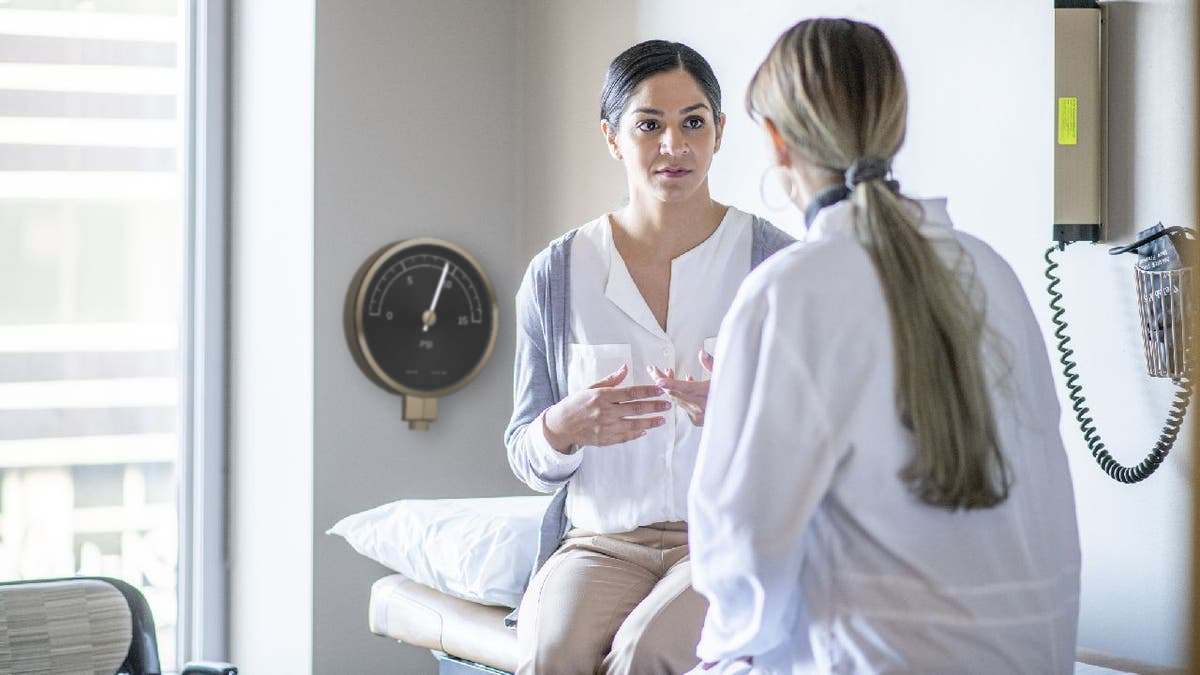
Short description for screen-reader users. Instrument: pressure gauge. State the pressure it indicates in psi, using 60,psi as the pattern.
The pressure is 9,psi
